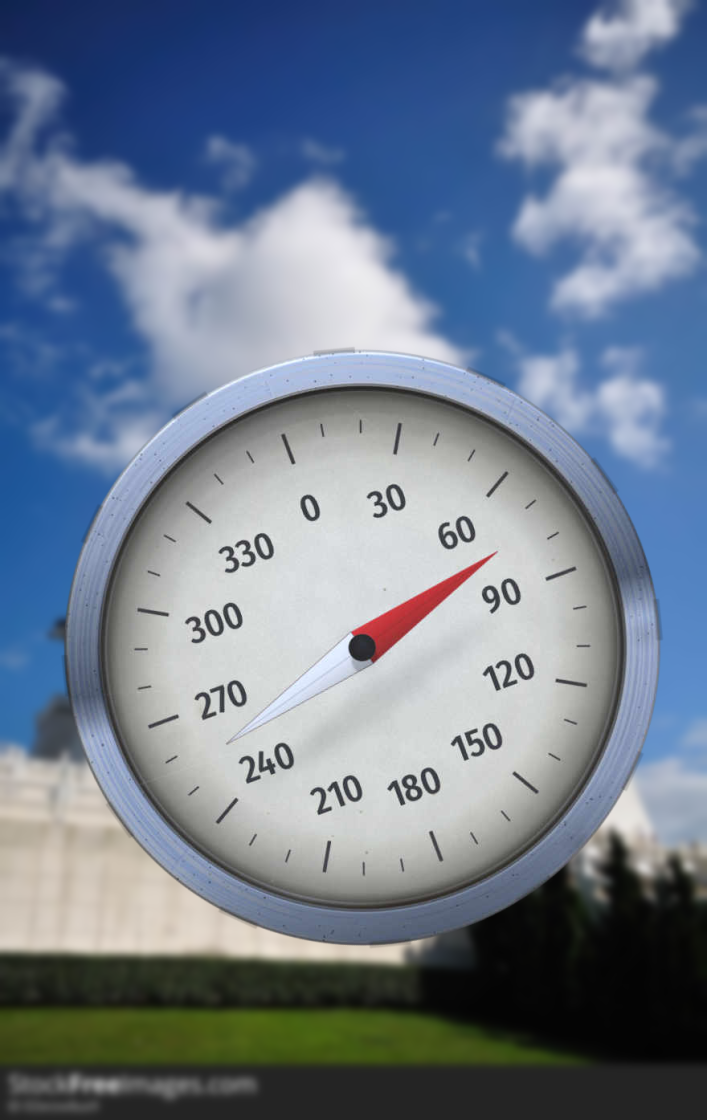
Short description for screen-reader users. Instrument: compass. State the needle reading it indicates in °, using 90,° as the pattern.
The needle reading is 75,°
